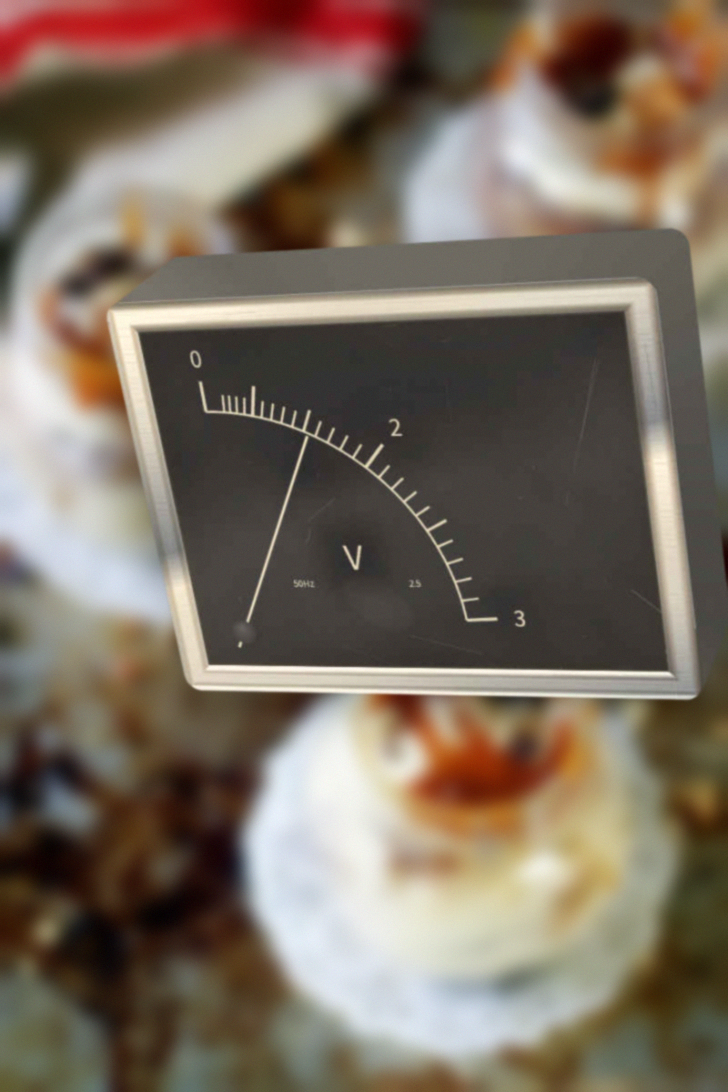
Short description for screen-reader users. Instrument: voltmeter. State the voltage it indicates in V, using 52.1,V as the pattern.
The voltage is 1.55,V
